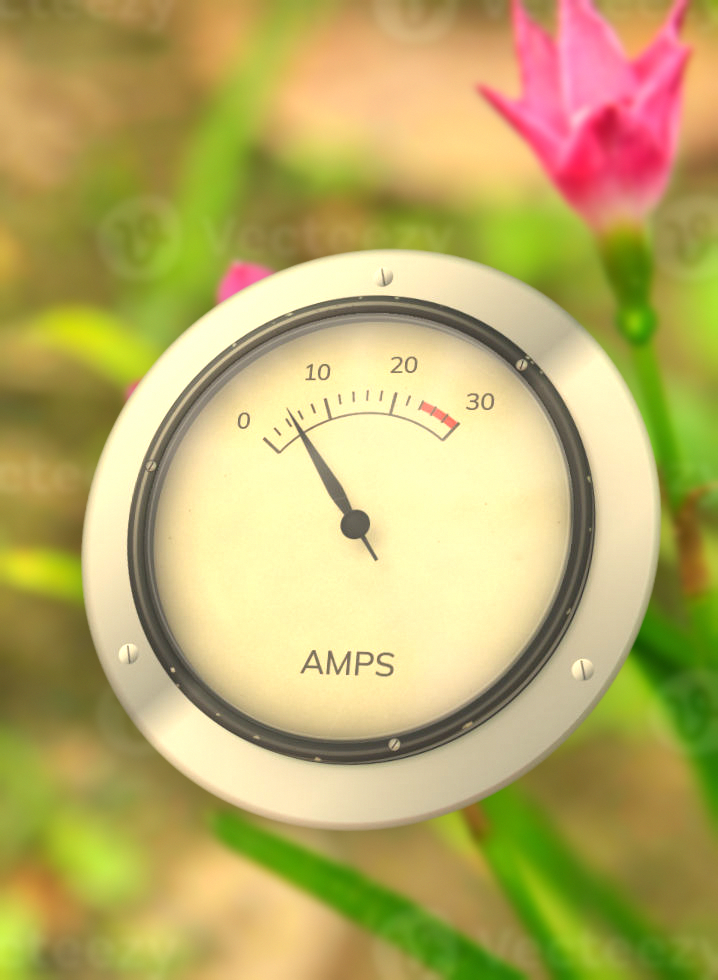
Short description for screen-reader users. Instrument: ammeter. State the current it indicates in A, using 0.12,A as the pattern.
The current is 5,A
